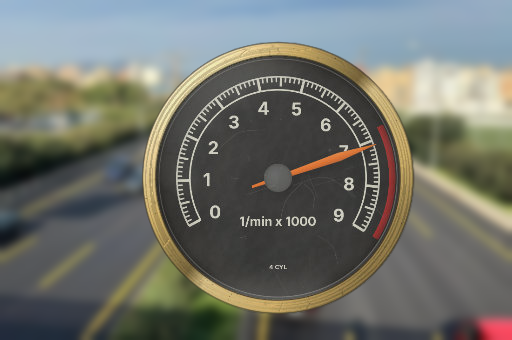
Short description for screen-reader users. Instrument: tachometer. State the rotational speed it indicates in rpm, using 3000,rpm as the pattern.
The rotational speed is 7100,rpm
